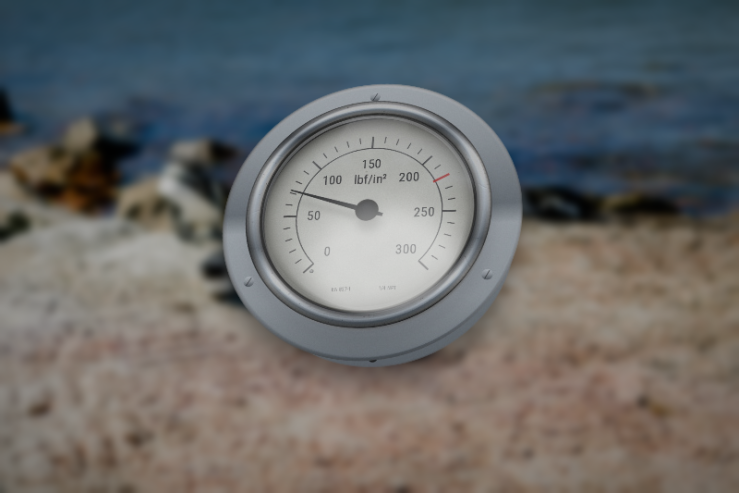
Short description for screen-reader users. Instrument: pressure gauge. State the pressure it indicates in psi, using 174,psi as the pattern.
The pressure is 70,psi
